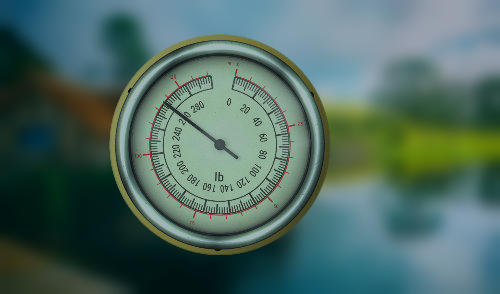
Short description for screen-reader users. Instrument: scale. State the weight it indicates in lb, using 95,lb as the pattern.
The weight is 260,lb
